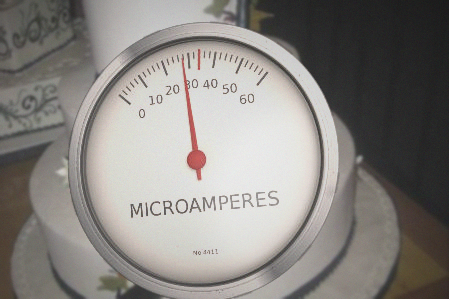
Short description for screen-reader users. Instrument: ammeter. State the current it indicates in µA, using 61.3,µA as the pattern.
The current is 28,µA
